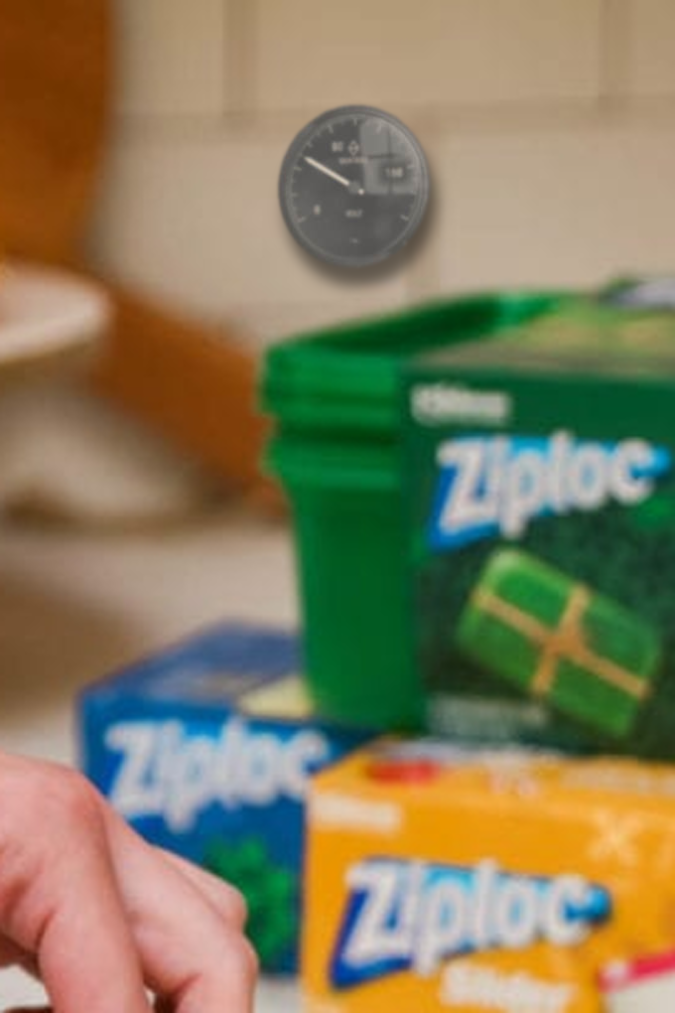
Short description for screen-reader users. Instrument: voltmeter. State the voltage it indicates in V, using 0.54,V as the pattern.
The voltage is 50,V
